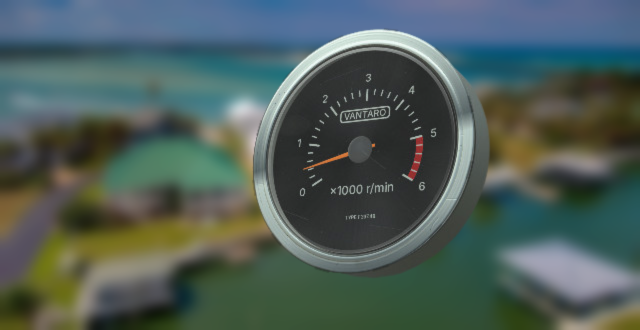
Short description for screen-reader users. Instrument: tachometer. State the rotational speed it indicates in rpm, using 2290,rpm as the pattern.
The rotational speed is 400,rpm
